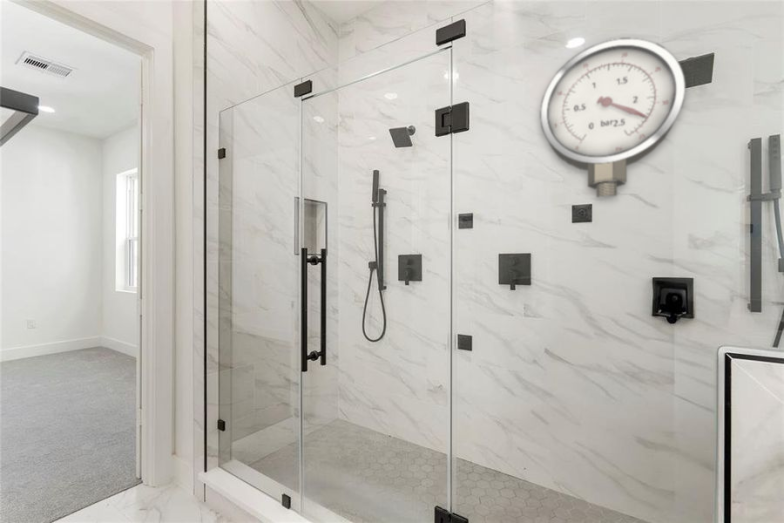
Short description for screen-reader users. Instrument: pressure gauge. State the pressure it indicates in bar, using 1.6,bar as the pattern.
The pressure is 2.25,bar
